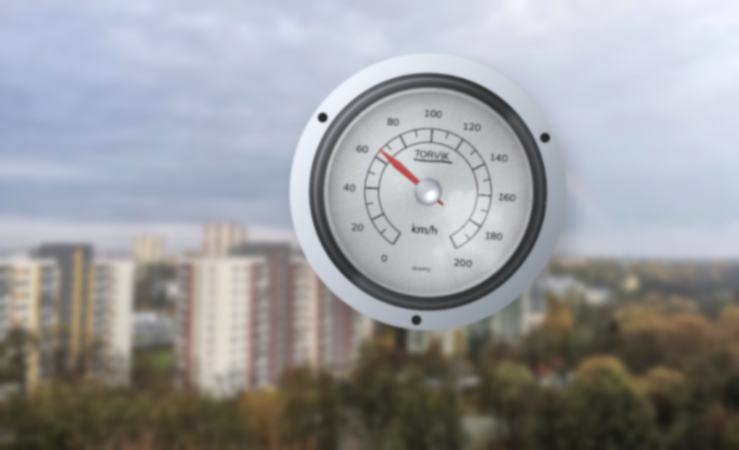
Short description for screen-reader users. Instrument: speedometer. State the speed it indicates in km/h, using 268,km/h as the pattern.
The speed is 65,km/h
